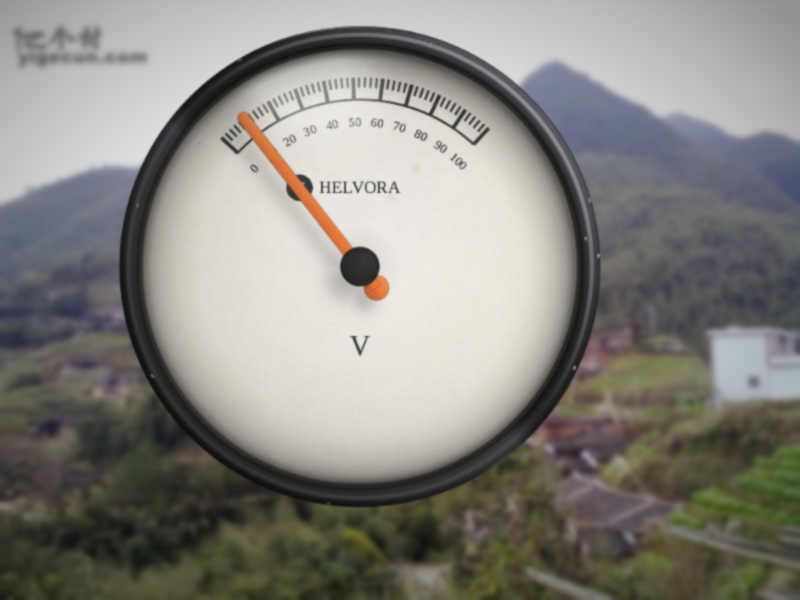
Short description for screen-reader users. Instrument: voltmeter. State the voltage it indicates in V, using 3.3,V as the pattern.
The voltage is 10,V
